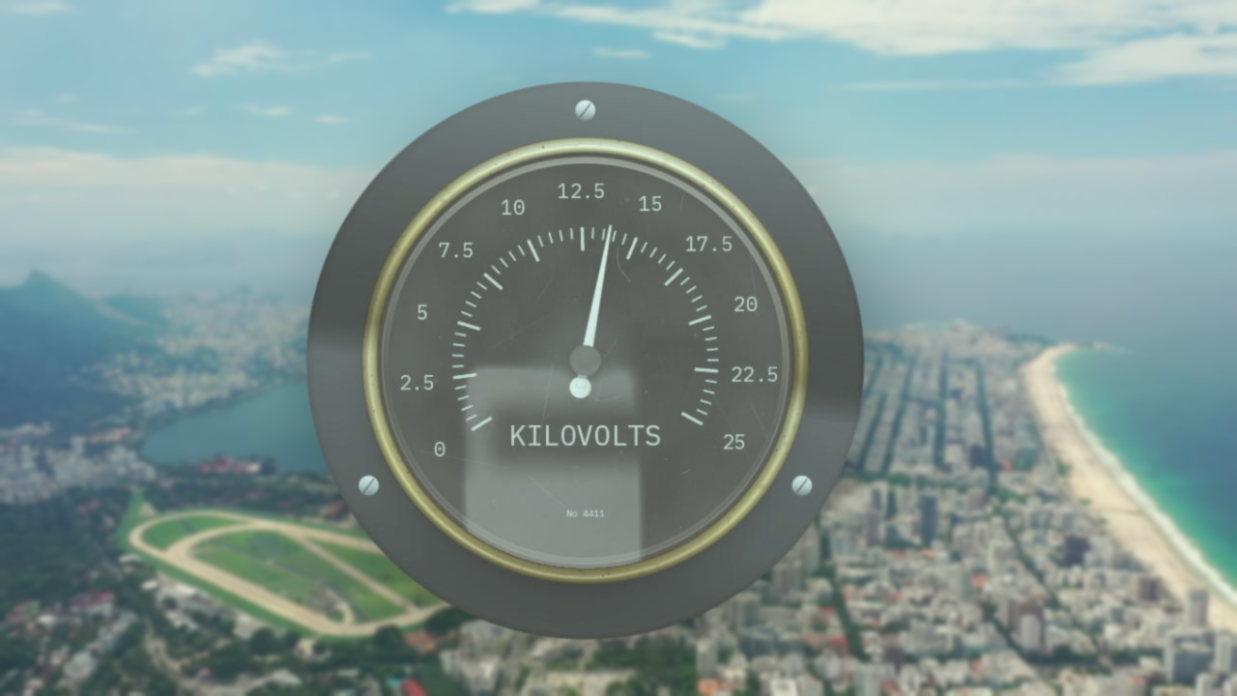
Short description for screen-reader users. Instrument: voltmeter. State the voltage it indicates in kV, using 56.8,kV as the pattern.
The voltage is 13.75,kV
